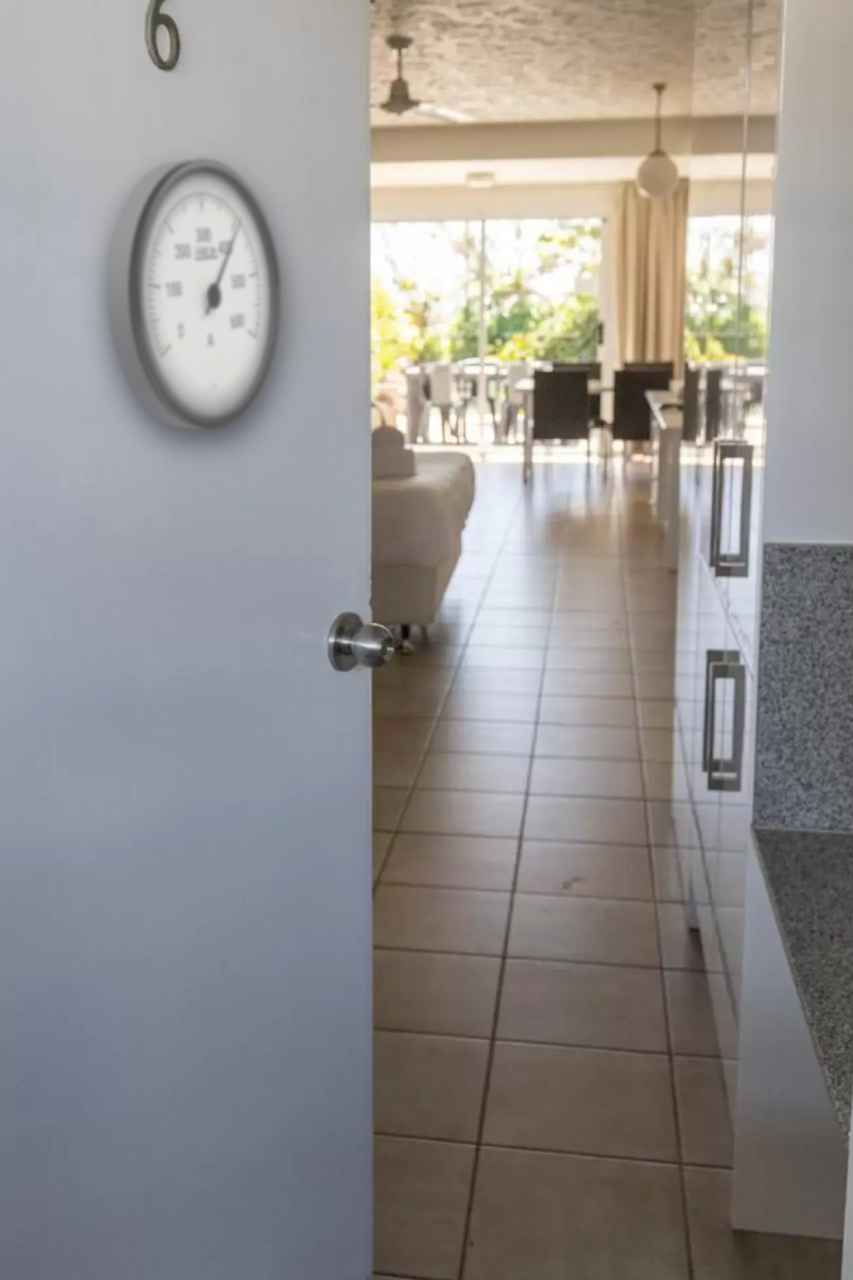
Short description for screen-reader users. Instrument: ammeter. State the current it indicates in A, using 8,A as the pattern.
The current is 400,A
